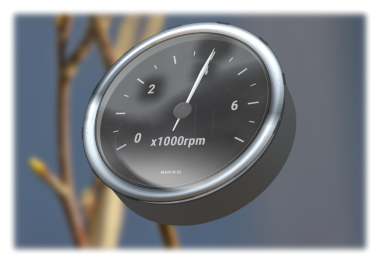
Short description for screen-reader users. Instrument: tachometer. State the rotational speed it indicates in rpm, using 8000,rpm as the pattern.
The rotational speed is 4000,rpm
